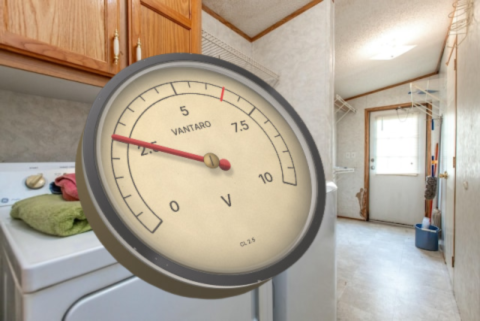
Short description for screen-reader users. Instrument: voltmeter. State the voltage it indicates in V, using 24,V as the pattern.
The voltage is 2.5,V
